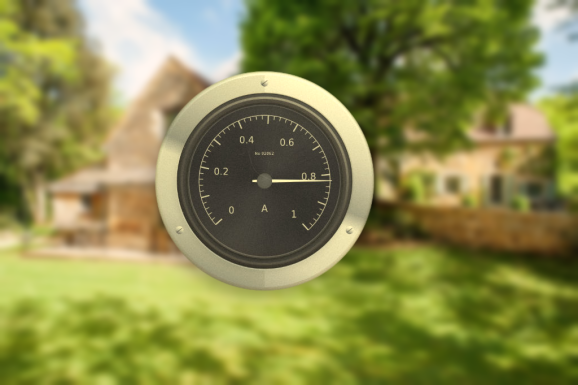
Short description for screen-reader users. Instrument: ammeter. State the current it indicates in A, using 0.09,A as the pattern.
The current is 0.82,A
